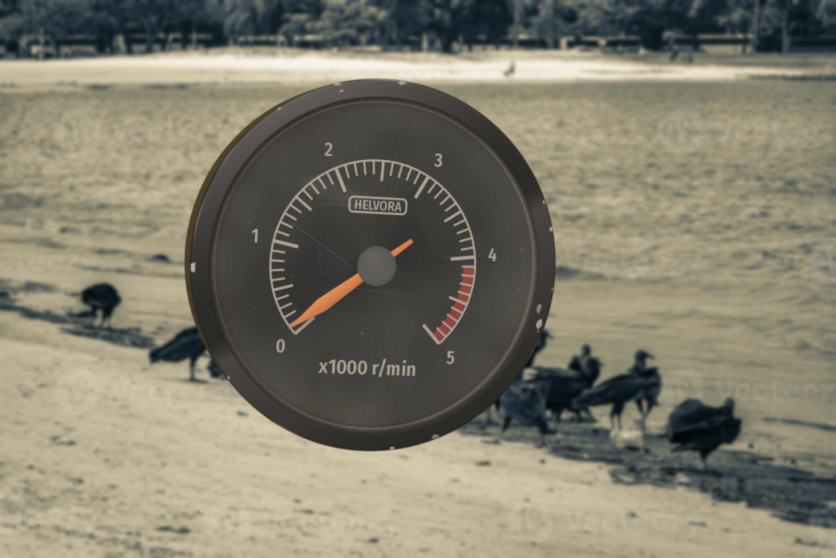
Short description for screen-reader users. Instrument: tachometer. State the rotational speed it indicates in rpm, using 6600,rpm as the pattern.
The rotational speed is 100,rpm
